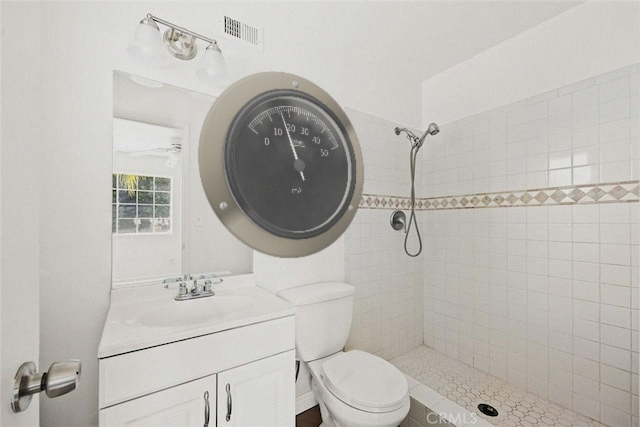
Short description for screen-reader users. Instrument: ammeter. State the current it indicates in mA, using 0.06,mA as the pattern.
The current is 15,mA
